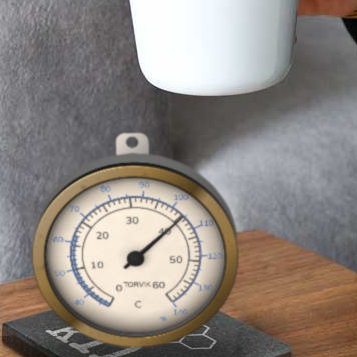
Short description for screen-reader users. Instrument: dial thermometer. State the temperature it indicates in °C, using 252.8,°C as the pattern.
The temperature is 40,°C
